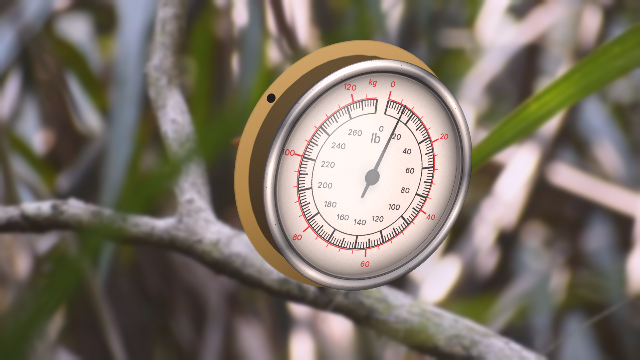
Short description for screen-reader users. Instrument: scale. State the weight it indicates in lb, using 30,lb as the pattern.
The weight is 10,lb
